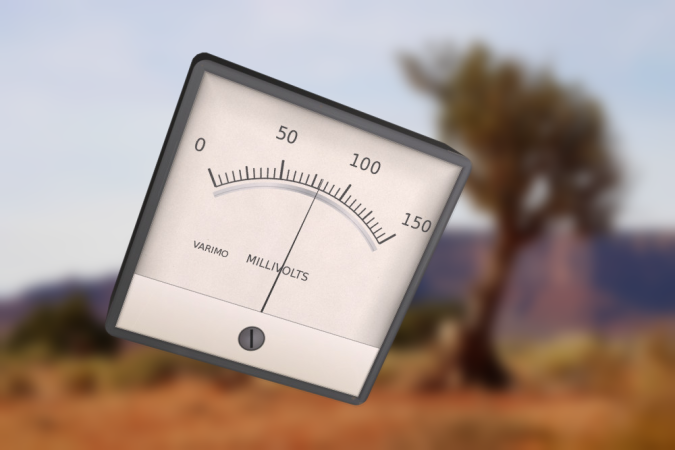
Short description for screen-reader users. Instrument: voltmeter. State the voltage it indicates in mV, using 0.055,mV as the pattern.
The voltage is 80,mV
